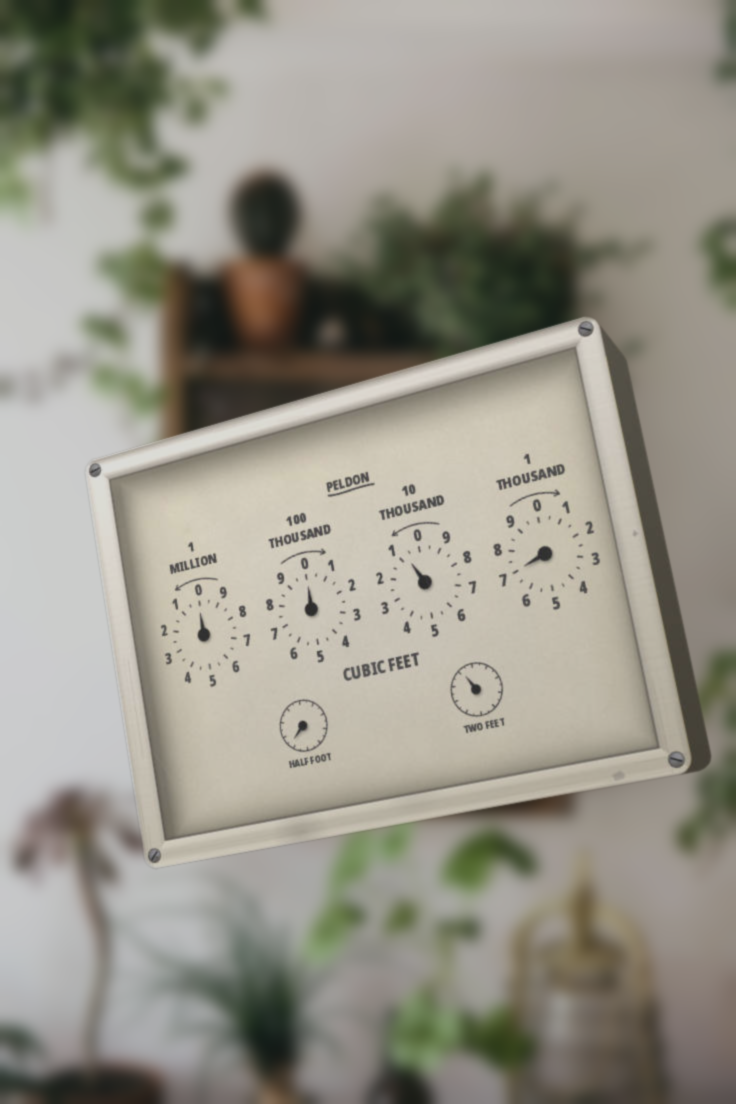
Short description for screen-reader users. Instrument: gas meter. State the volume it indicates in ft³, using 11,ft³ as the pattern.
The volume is 700,ft³
